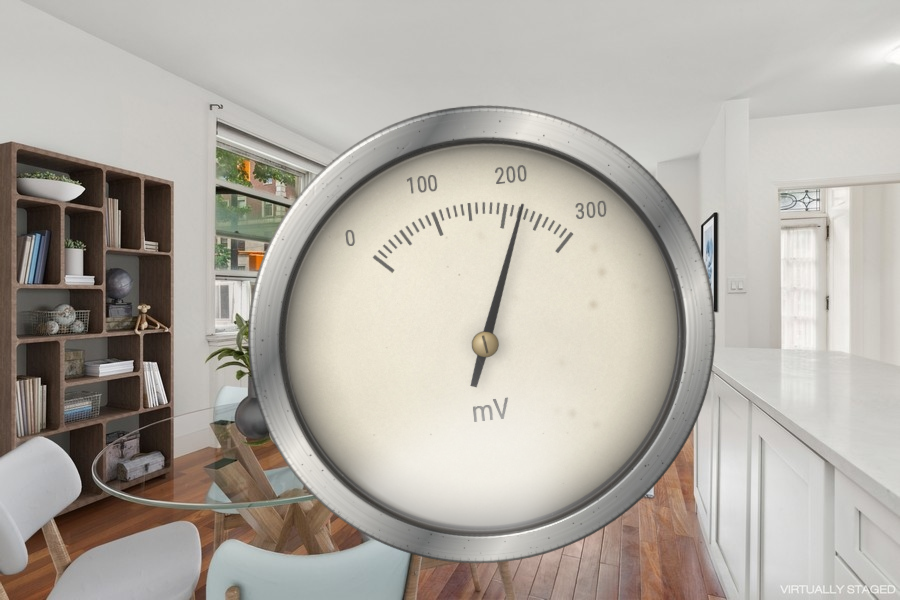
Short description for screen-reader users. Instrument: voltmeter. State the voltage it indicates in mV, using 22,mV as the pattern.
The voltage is 220,mV
